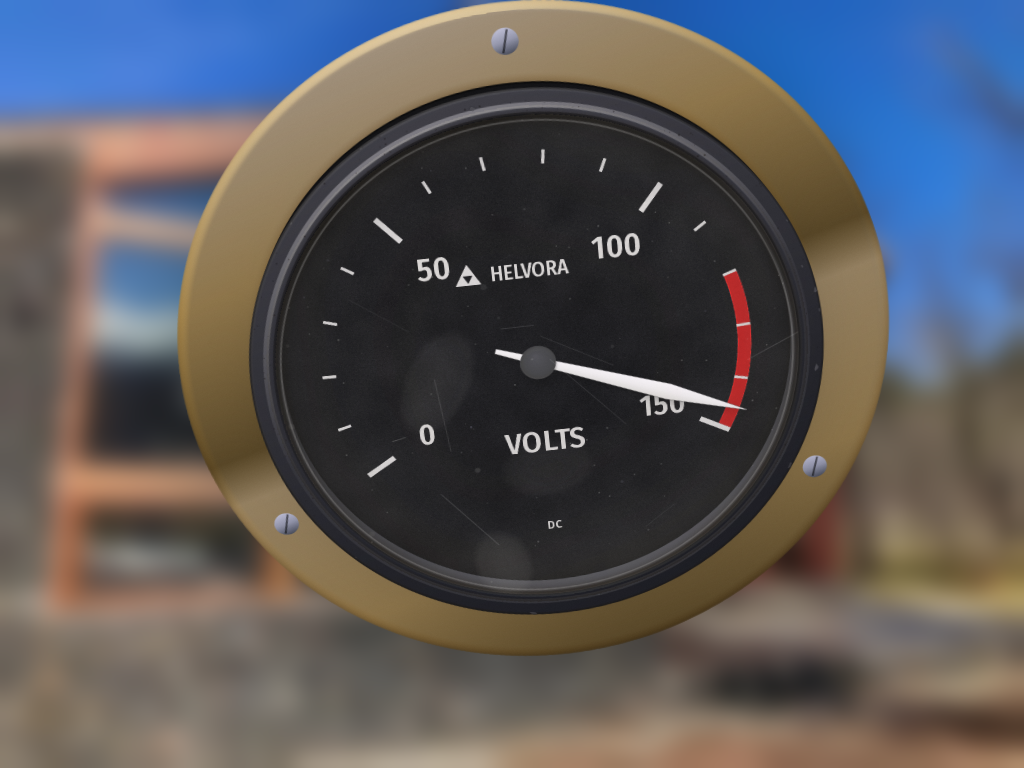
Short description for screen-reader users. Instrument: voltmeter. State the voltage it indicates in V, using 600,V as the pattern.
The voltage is 145,V
